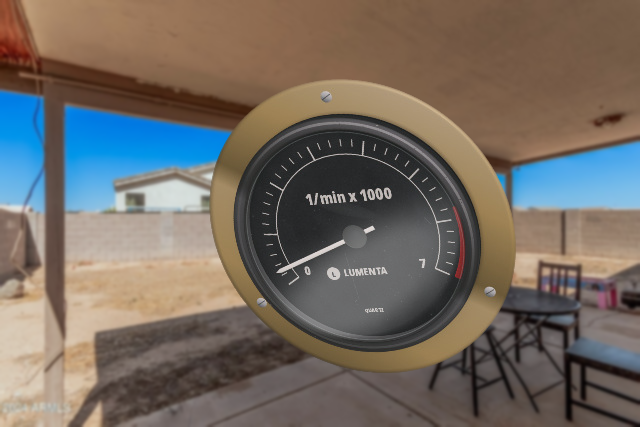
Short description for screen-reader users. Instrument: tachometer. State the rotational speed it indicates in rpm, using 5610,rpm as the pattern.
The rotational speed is 300,rpm
